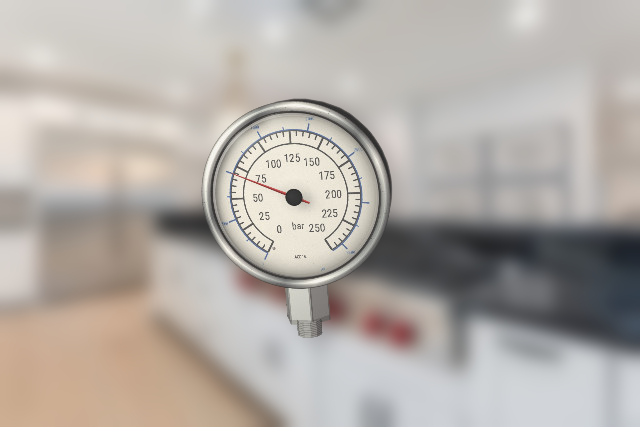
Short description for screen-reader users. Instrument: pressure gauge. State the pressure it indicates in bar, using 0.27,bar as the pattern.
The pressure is 70,bar
